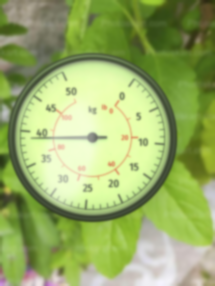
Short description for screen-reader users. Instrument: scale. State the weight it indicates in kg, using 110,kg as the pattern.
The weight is 39,kg
